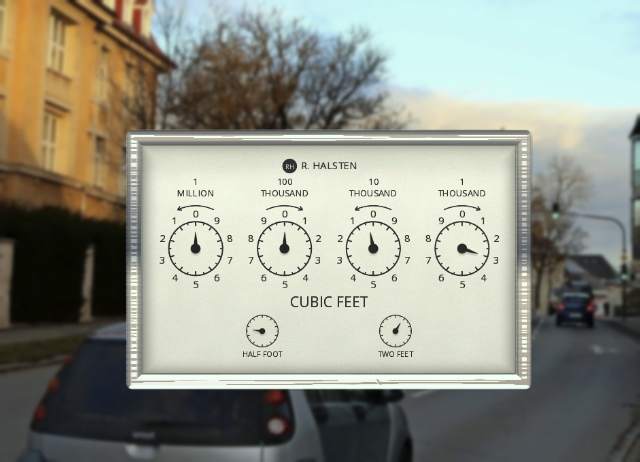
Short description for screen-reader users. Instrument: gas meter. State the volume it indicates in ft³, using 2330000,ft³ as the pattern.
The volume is 300,ft³
